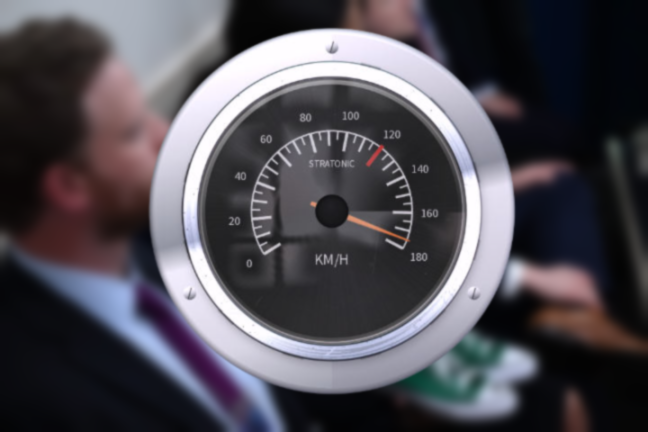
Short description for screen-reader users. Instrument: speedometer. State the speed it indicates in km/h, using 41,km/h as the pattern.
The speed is 175,km/h
